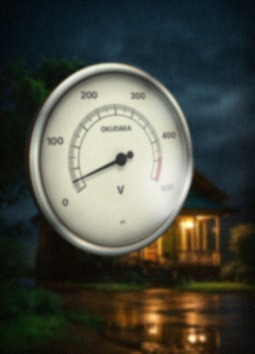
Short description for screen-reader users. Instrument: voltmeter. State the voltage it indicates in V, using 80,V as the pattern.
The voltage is 25,V
